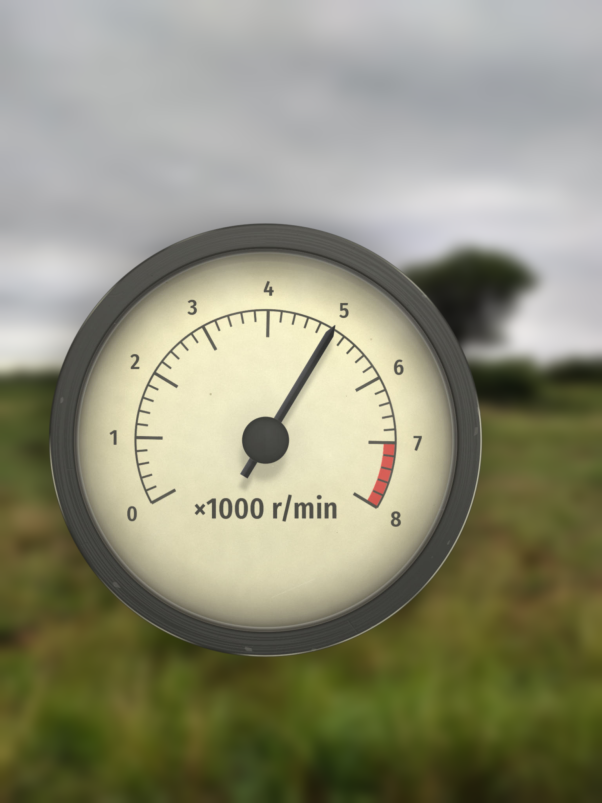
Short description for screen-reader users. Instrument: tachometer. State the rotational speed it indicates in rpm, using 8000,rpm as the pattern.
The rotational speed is 5000,rpm
